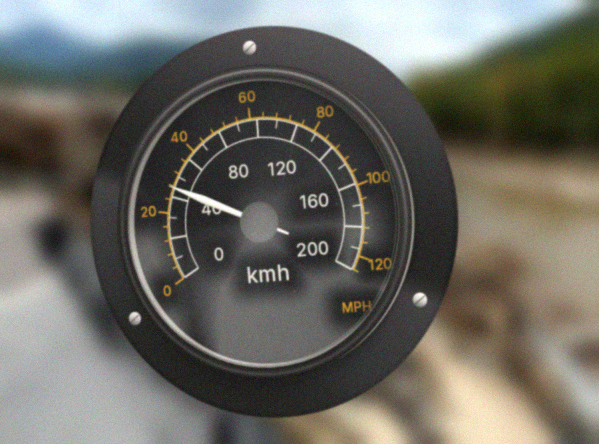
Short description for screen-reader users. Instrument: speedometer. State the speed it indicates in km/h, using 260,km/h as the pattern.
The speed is 45,km/h
